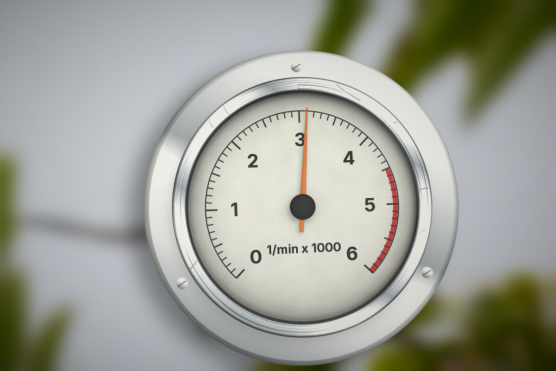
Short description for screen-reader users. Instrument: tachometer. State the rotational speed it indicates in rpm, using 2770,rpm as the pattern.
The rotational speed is 3100,rpm
